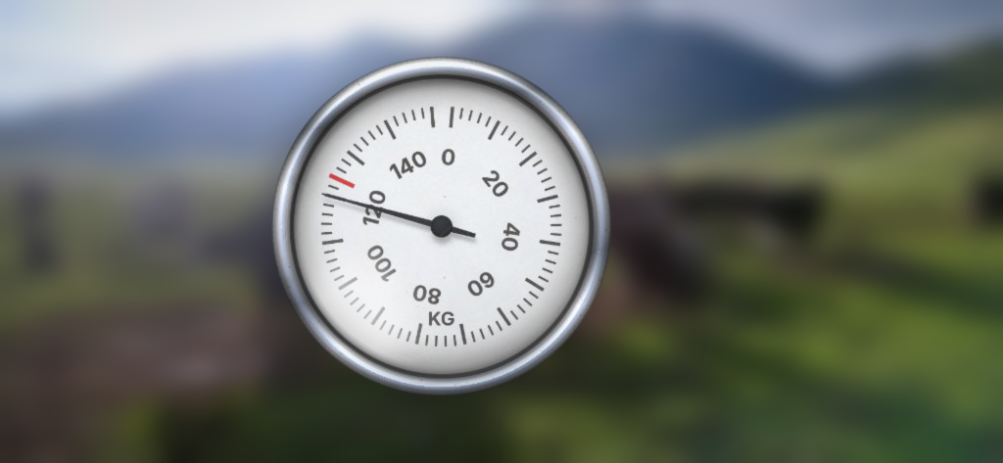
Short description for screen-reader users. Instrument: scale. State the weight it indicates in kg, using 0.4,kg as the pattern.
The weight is 120,kg
